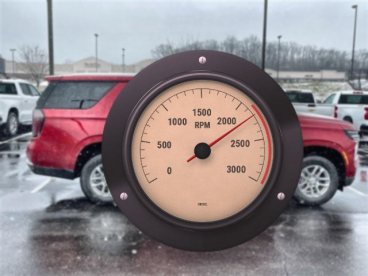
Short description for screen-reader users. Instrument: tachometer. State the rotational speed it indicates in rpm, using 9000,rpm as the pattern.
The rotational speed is 2200,rpm
